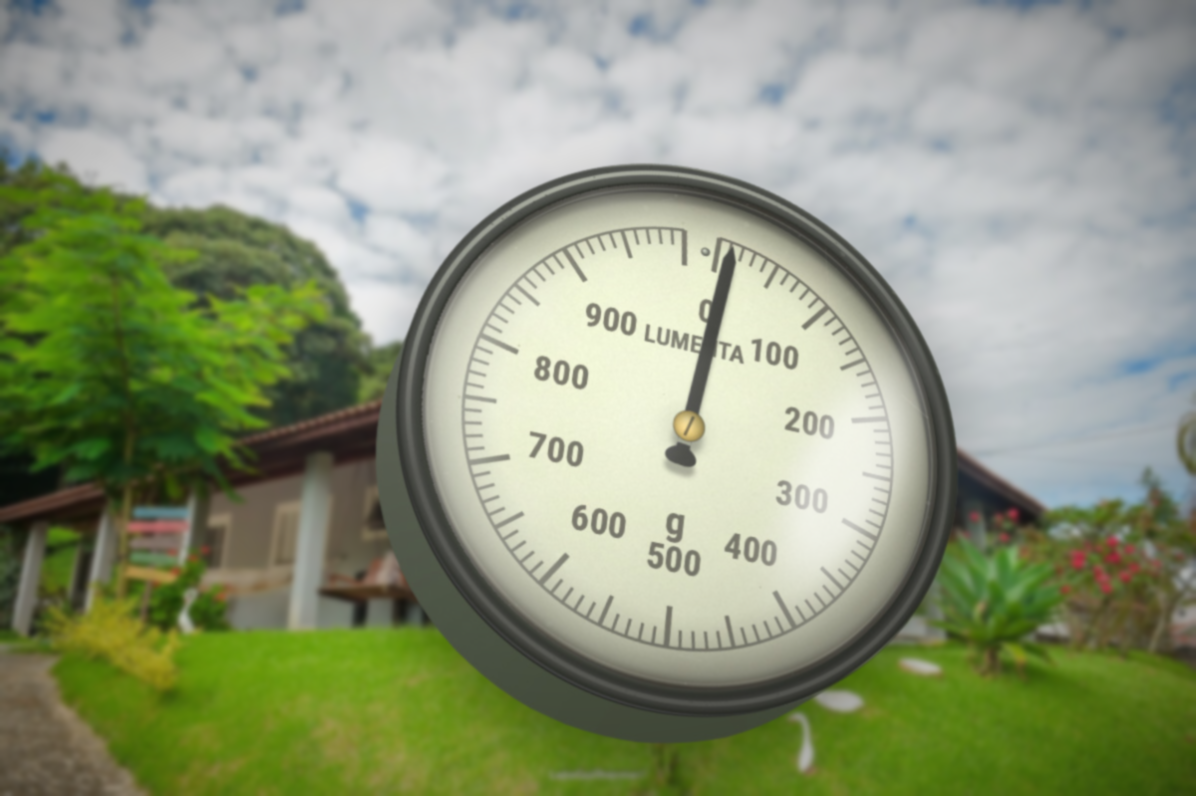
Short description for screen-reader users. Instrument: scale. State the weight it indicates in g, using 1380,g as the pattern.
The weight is 10,g
